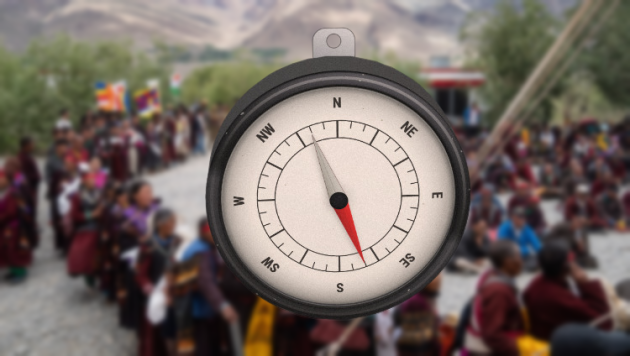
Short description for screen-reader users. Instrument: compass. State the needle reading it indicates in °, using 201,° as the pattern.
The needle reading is 160,°
